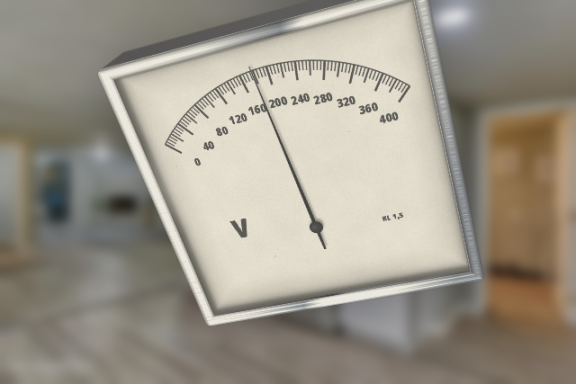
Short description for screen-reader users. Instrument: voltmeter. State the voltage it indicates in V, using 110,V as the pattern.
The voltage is 180,V
